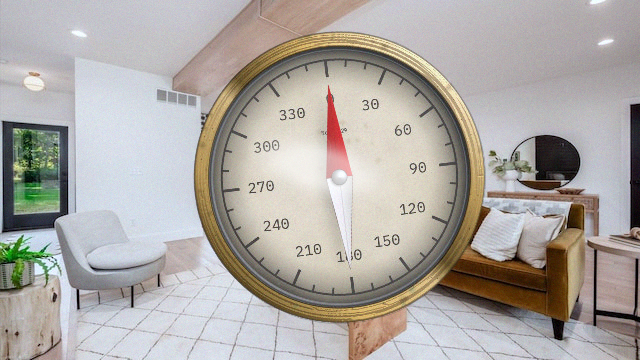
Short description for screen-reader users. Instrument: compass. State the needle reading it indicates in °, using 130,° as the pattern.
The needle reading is 0,°
